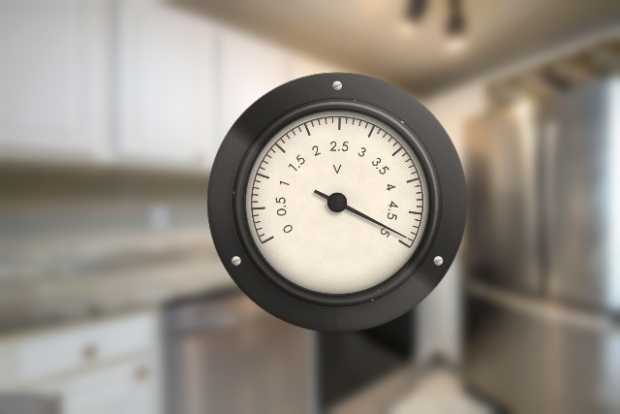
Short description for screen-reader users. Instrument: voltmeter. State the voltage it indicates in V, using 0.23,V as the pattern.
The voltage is 4.9,V
